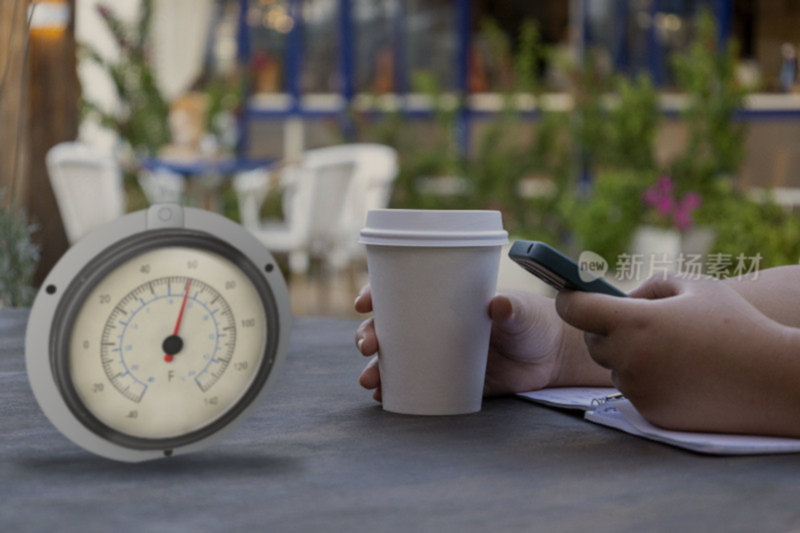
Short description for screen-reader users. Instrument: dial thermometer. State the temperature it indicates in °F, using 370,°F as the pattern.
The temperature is 60,°F
